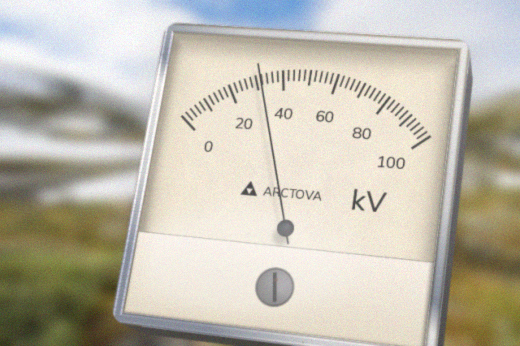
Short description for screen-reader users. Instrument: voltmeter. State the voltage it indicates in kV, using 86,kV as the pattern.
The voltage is 32,kV
